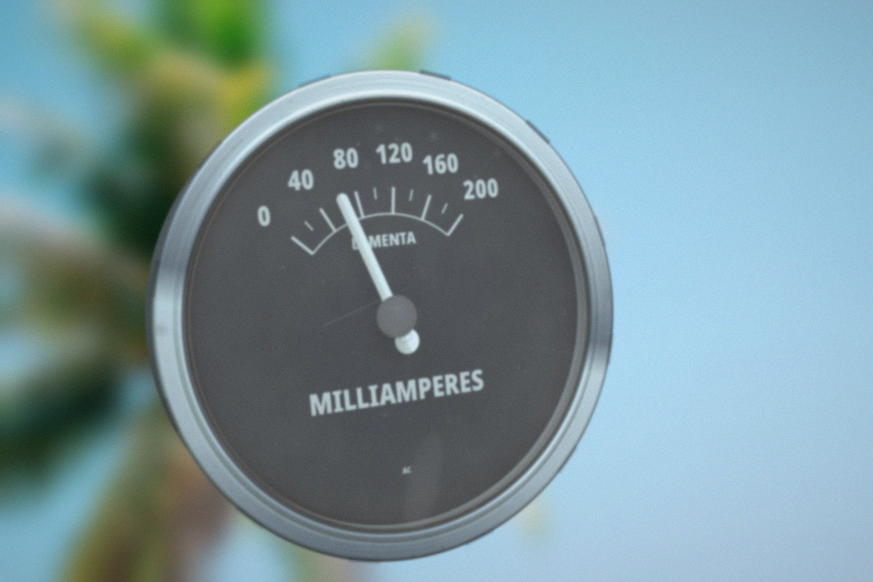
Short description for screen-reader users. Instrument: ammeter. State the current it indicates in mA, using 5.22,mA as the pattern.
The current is 60,mA
